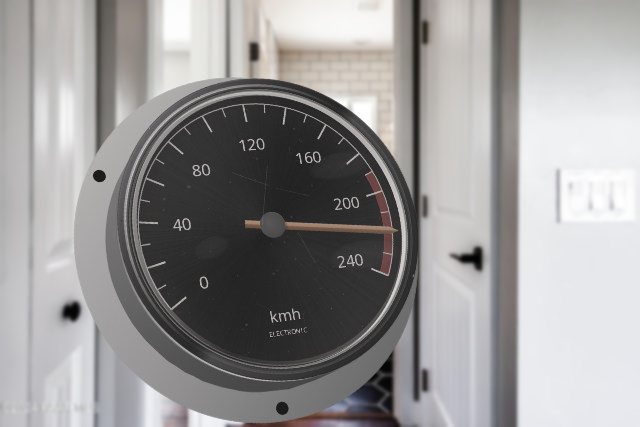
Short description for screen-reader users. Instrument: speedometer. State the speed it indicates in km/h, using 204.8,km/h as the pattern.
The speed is 220,km/h
